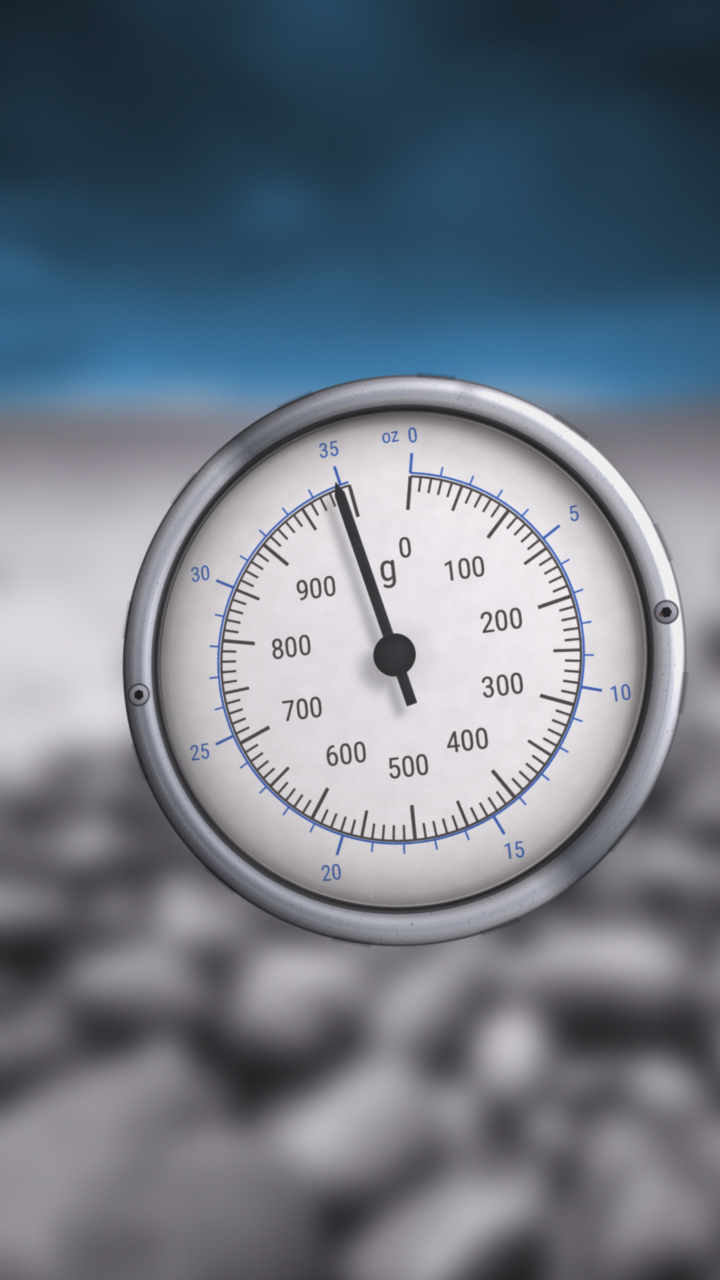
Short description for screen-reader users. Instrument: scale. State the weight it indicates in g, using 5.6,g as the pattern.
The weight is 990,g
